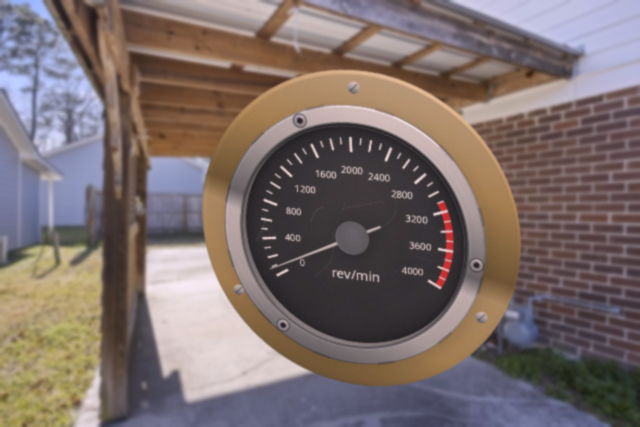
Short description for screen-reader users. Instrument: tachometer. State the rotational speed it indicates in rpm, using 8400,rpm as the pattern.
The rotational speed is 100,rpm
